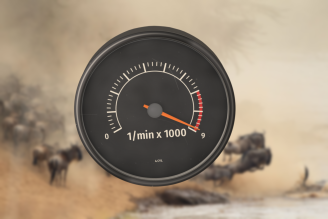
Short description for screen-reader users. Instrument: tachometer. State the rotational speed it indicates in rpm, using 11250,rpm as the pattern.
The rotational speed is 8800,rpm
